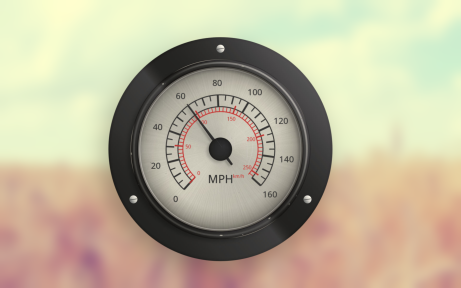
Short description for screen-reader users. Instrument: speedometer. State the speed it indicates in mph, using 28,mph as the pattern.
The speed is 60,mph
